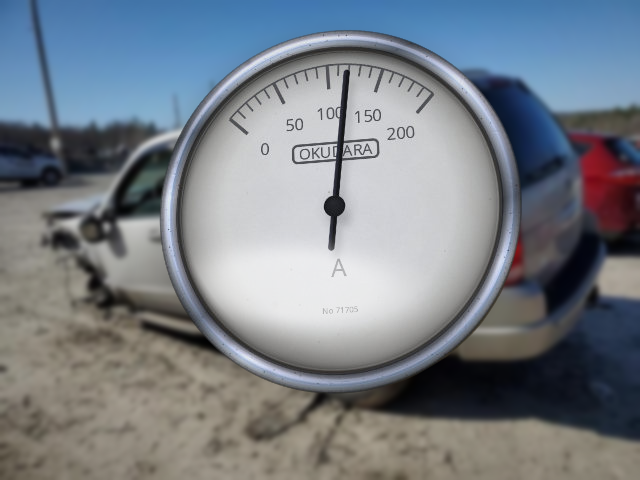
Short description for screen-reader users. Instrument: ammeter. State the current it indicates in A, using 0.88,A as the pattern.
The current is 120,A
